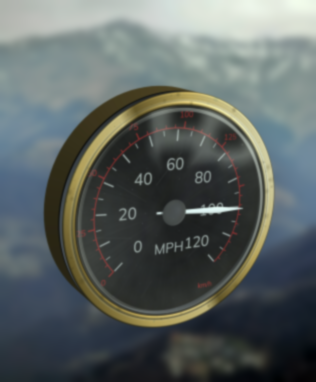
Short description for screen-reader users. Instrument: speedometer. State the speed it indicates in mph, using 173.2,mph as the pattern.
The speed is 100,mph
